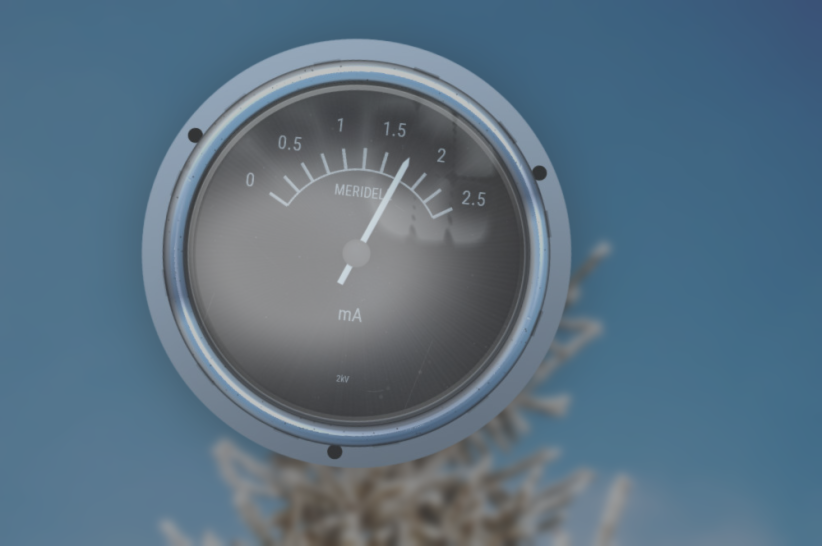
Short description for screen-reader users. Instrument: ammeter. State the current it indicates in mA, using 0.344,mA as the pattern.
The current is 1.75,mA
